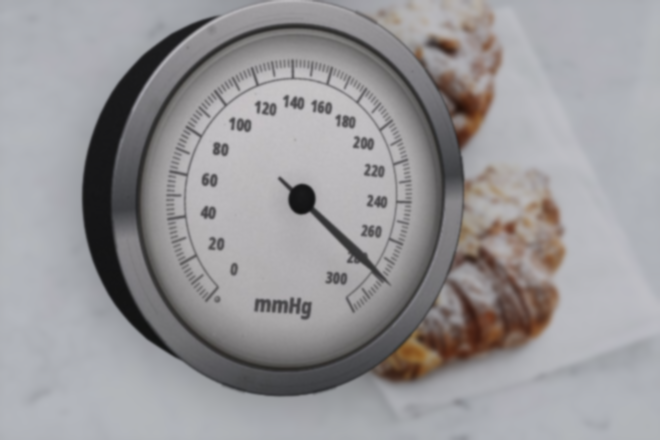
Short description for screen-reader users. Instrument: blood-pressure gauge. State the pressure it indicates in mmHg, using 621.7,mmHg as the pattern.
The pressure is 280,mmHg
